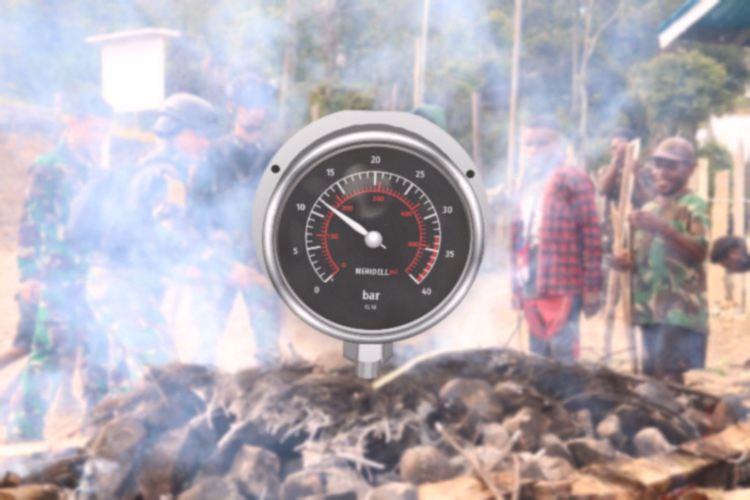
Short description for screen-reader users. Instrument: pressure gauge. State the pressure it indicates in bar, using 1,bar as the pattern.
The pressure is 12,bar
